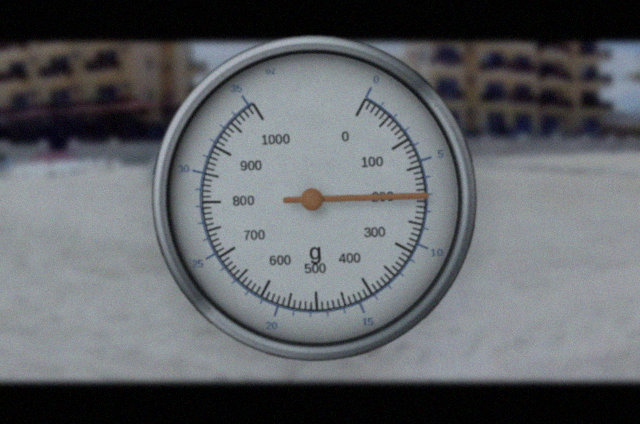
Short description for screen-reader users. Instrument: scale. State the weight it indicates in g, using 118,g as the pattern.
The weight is 200,g
